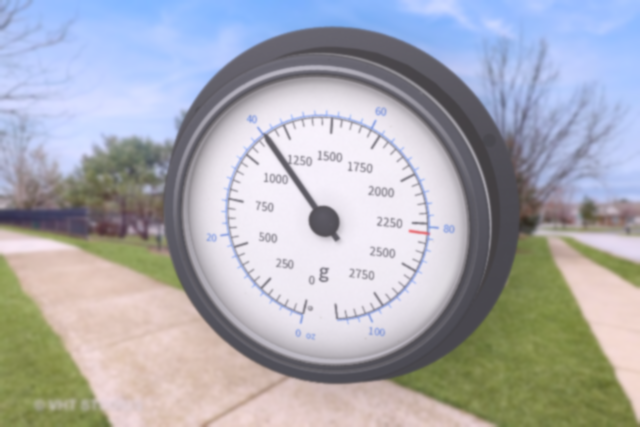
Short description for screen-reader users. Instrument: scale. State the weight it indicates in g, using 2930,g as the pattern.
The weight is 1150,g
